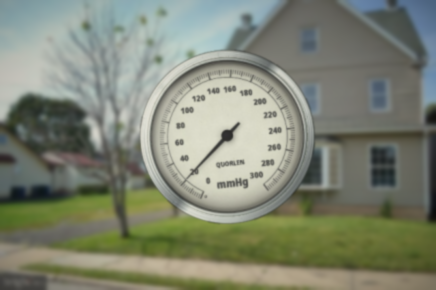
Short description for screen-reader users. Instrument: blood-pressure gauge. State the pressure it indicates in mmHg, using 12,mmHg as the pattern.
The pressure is 20,mmHg
